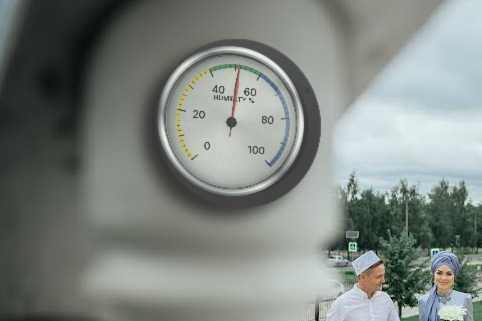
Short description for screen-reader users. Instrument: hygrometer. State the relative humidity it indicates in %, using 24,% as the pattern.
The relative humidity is 52,%
